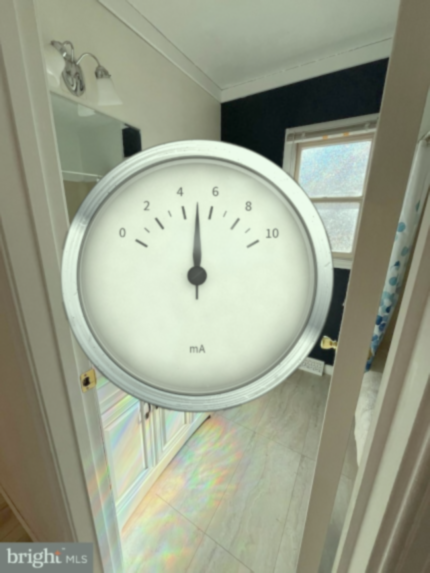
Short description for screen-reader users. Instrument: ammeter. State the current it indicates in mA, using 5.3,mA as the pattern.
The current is 5,mA
